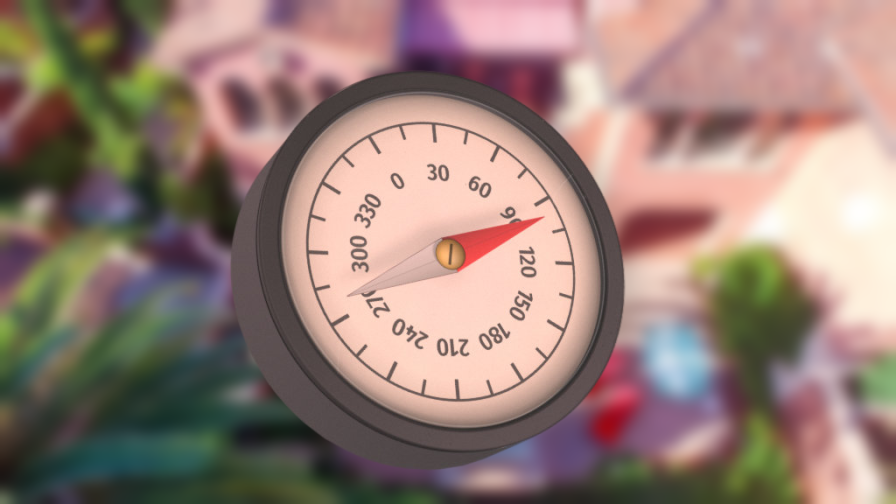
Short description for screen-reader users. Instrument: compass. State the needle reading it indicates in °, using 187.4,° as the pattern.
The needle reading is 97.5,°
